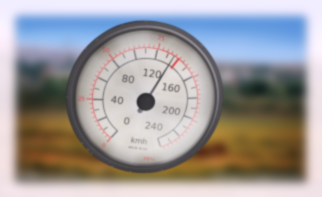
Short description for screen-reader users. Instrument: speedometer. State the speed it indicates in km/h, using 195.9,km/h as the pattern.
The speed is 135,km/h
